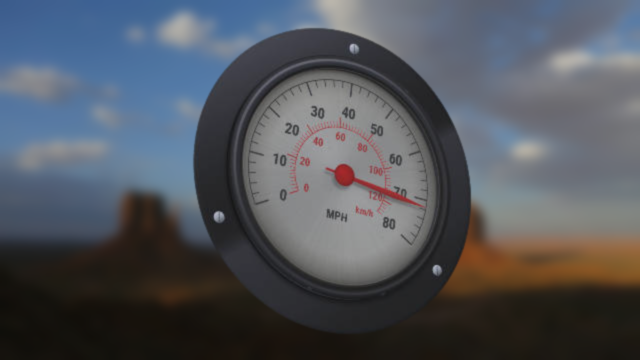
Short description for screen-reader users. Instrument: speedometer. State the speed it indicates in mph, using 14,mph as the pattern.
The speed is 72,mph
